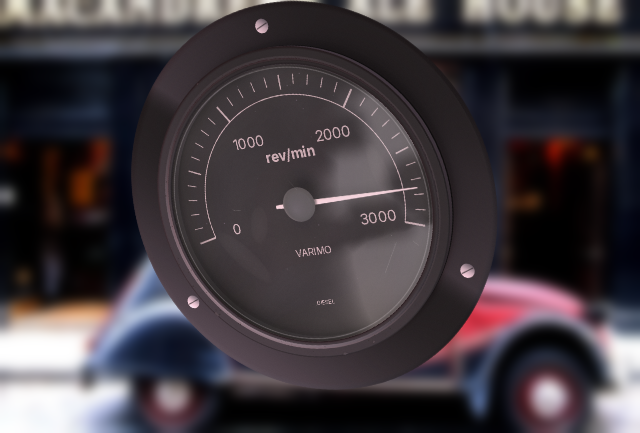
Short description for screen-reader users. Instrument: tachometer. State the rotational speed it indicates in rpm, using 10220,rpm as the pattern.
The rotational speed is 2750,rpm
